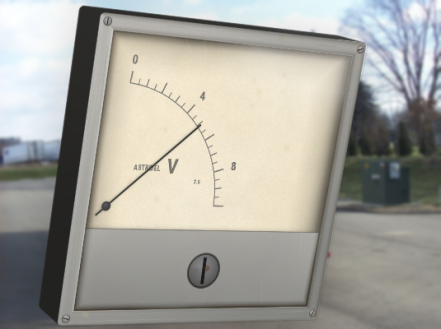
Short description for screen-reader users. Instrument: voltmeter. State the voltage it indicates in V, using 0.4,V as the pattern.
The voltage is 5,V
